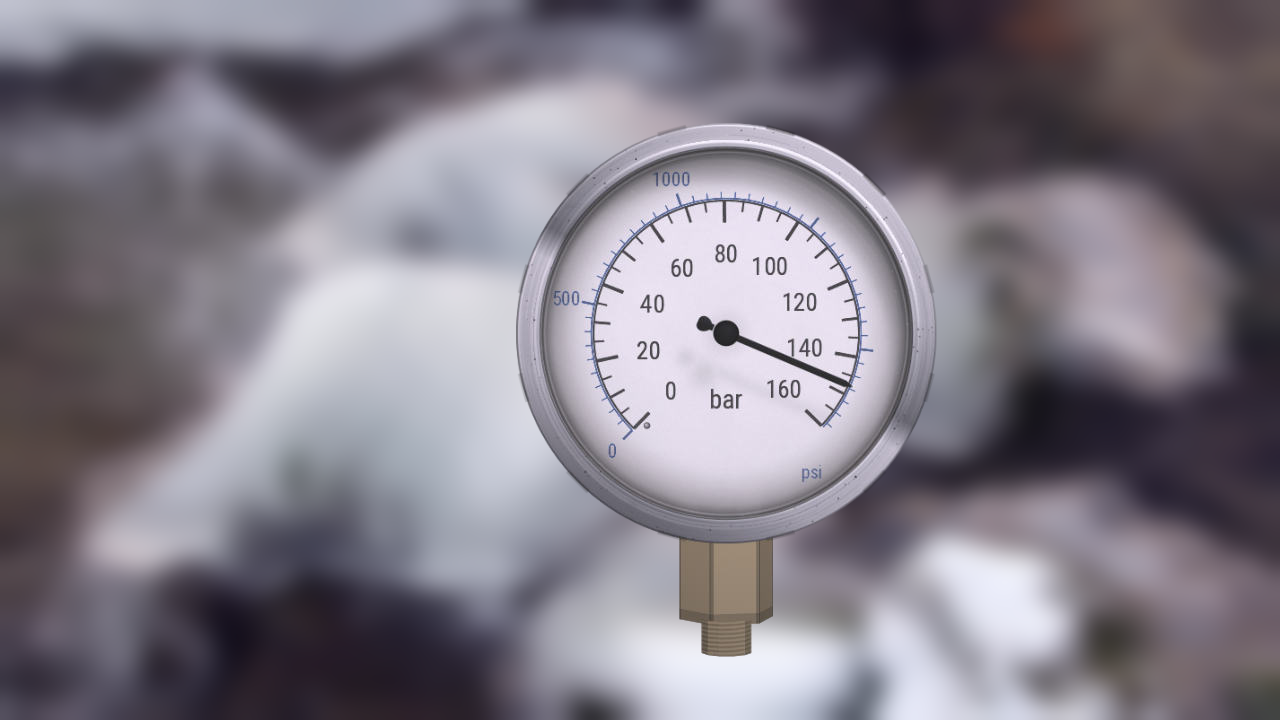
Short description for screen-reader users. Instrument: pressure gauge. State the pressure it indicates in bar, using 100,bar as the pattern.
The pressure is 147.5,bar
